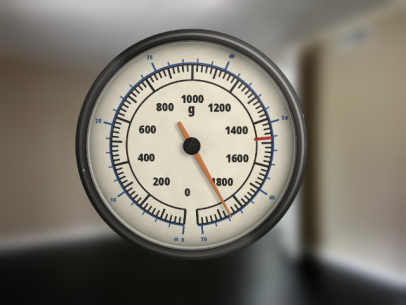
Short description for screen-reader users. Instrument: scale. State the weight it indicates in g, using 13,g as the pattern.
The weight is 1860,g
